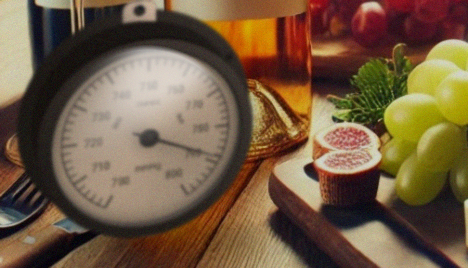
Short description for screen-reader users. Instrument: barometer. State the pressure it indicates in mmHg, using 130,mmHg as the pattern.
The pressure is 788,mmHg
